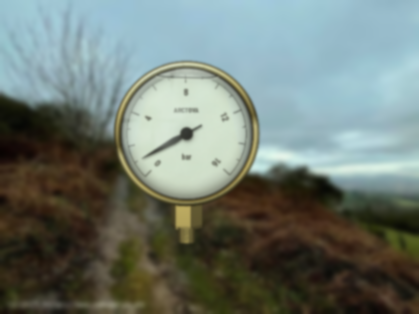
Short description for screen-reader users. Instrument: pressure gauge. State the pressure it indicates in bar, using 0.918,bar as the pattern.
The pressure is 1,bar
